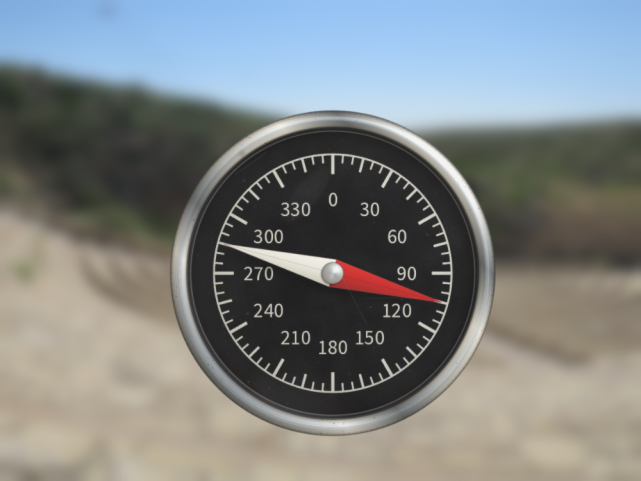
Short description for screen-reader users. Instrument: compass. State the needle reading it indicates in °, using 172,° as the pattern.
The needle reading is 105,°
